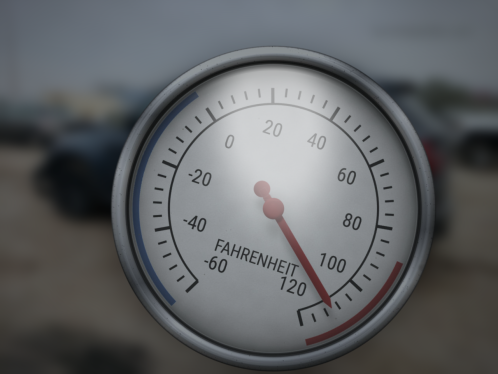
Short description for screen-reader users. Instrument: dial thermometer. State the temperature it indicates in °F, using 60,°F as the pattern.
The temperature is 110,°F
